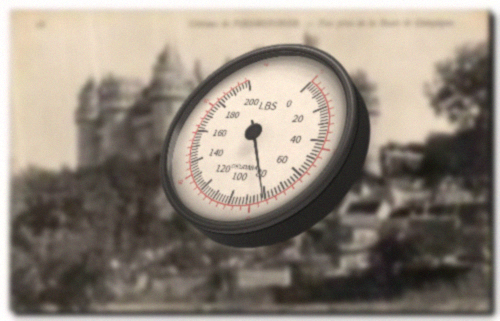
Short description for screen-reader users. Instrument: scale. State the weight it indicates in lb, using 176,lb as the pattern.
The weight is 80,lb
